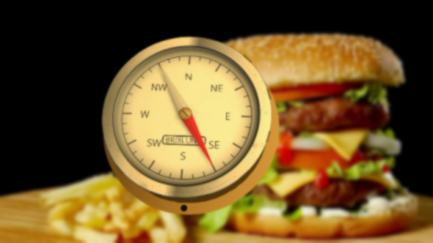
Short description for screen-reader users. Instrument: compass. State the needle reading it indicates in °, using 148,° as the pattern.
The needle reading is 150,°
